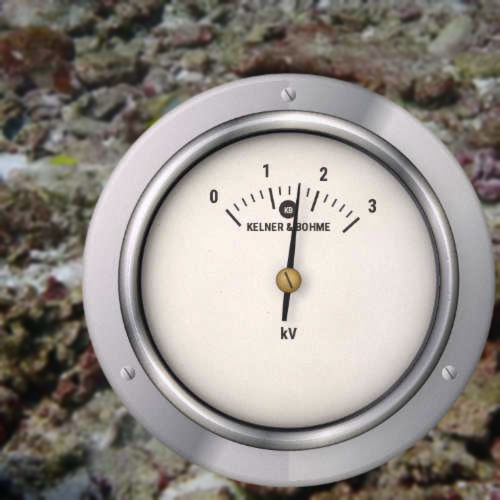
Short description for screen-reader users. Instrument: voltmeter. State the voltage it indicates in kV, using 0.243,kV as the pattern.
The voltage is 1.6,kV
